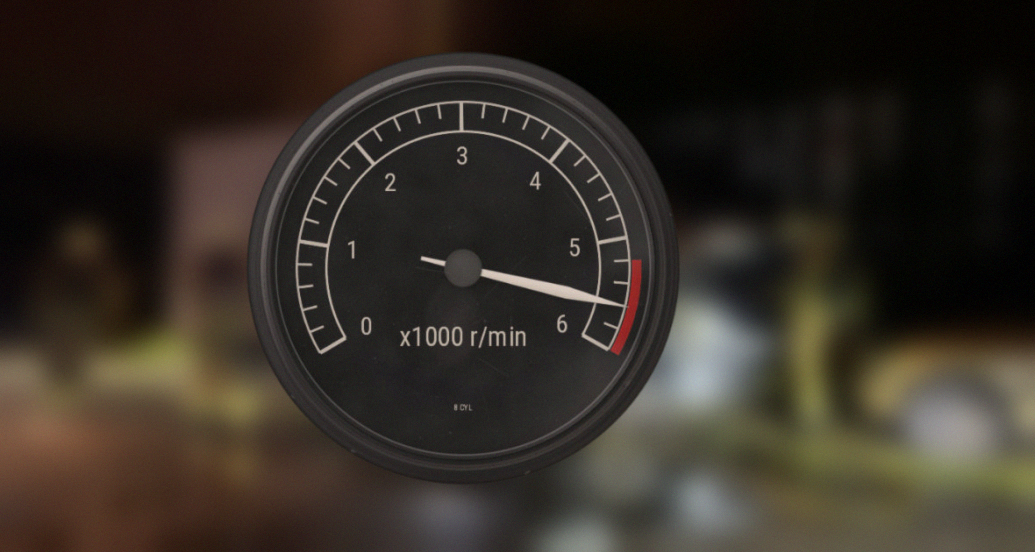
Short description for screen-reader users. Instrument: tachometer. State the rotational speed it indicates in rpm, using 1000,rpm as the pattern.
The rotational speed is 5600,rpm
